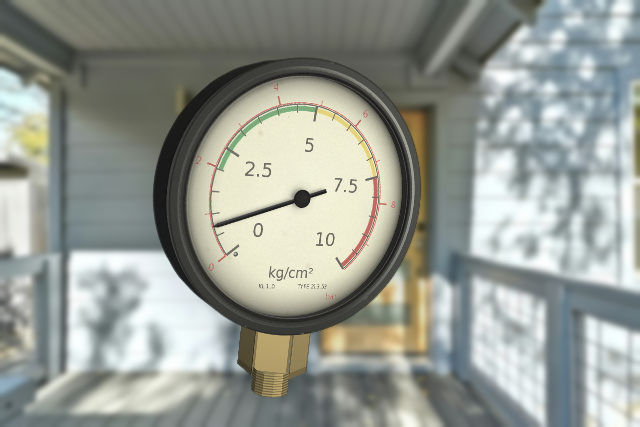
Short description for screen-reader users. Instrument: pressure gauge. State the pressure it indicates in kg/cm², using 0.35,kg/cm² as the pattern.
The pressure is 0.75,kg/cm²
